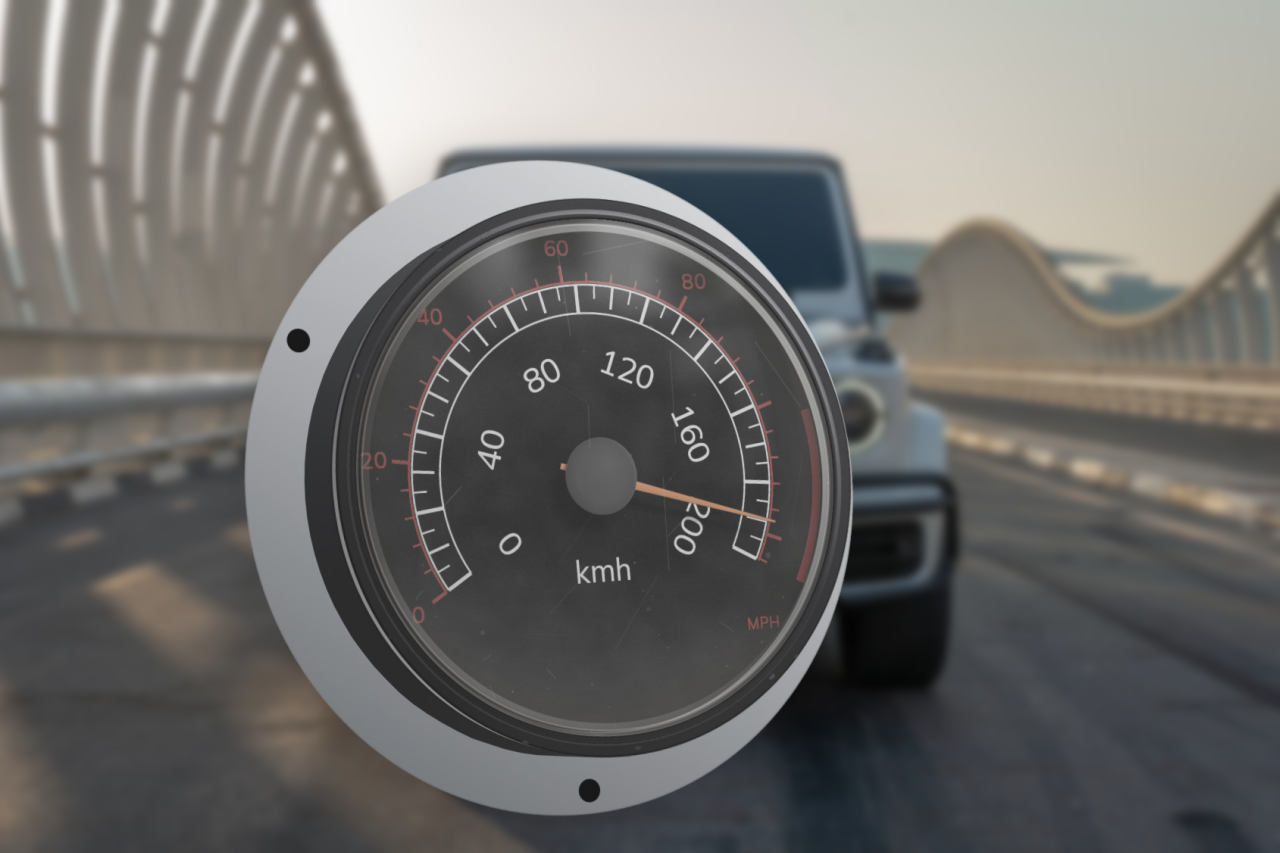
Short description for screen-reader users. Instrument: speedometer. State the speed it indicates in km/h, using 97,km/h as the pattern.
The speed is 190,km/h
